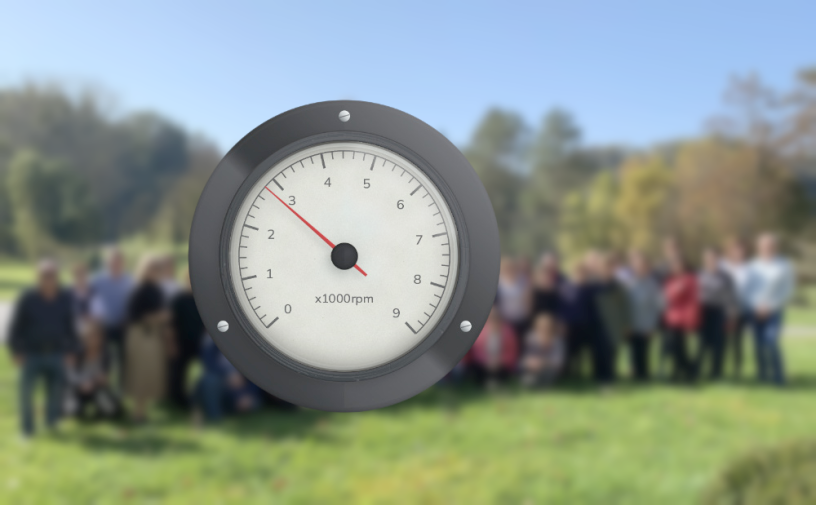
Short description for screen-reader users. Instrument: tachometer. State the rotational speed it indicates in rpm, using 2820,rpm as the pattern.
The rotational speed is 2800,rpm
